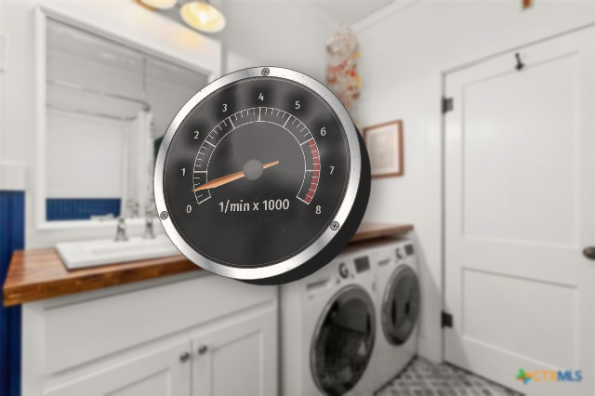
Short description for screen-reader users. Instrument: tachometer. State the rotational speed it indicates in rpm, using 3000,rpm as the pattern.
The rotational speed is 400,rpm
